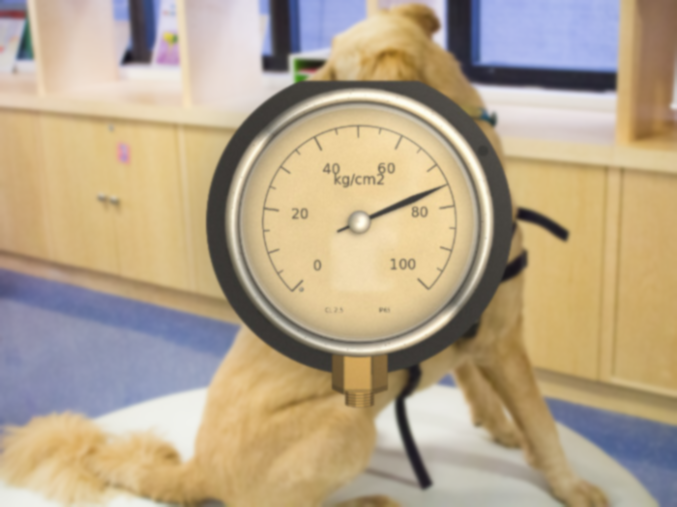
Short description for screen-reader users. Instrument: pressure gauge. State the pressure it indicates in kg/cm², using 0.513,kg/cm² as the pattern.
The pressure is 75,kg/cm²
